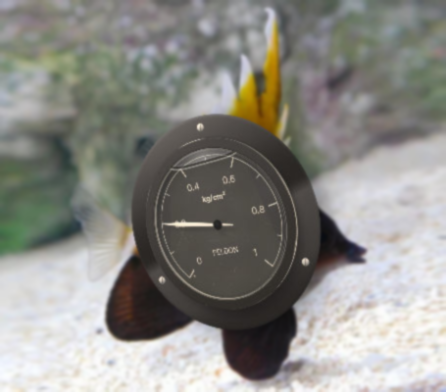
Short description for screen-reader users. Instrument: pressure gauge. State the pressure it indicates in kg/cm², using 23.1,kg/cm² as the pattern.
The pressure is 0.2,kg/cm²
